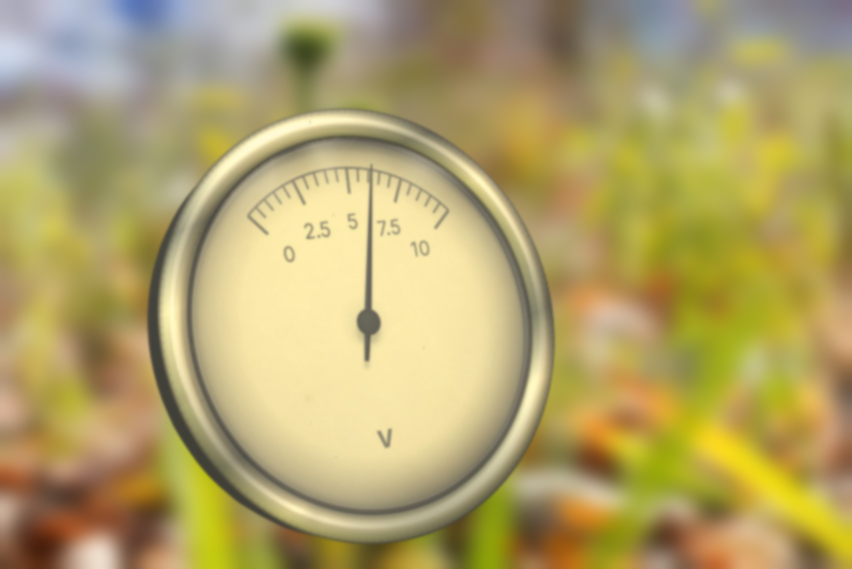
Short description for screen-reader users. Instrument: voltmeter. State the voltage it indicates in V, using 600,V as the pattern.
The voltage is 6,V
